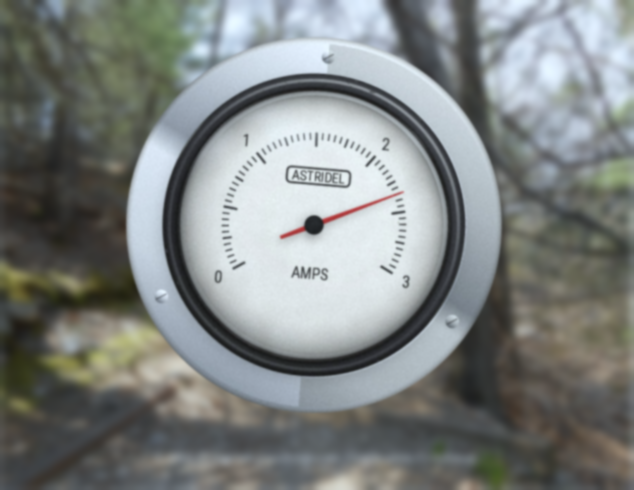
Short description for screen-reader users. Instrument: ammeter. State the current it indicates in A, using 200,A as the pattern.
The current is 2.35,A
